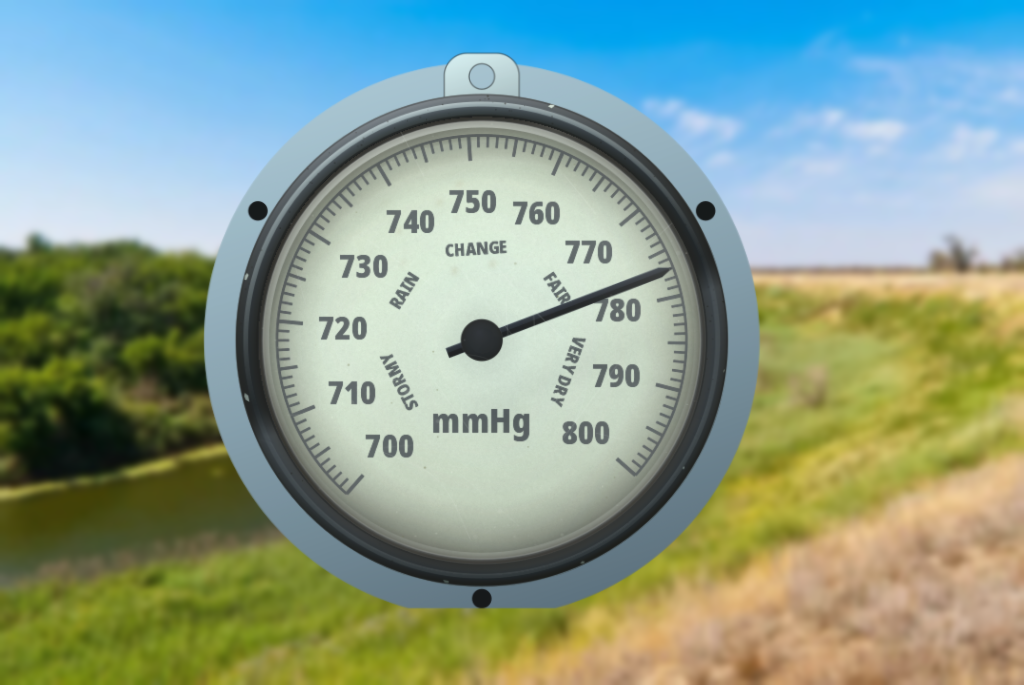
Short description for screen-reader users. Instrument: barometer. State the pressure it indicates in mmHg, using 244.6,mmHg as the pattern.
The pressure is 777,mmHg
